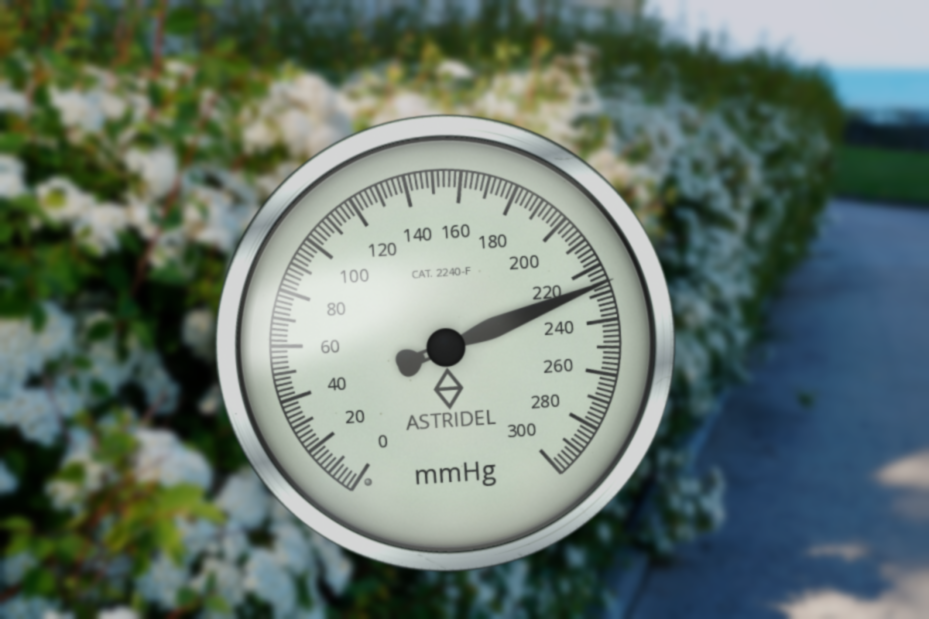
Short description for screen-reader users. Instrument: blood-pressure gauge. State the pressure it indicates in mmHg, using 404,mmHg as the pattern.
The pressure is 226,mmHg
